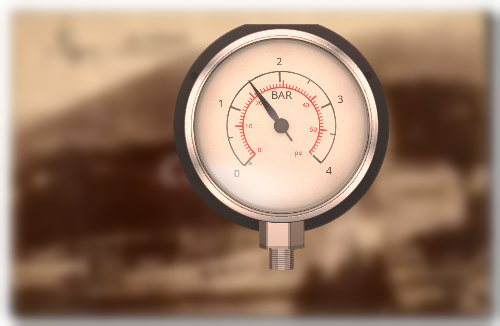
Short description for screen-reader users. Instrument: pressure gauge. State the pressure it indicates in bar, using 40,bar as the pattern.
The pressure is 1.5,bar
